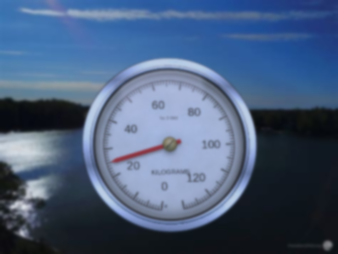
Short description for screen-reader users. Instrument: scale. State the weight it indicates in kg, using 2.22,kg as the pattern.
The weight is 25,kg
